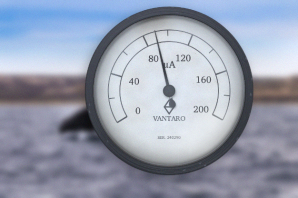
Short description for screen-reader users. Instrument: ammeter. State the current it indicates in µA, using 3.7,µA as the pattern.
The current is 90,µA
